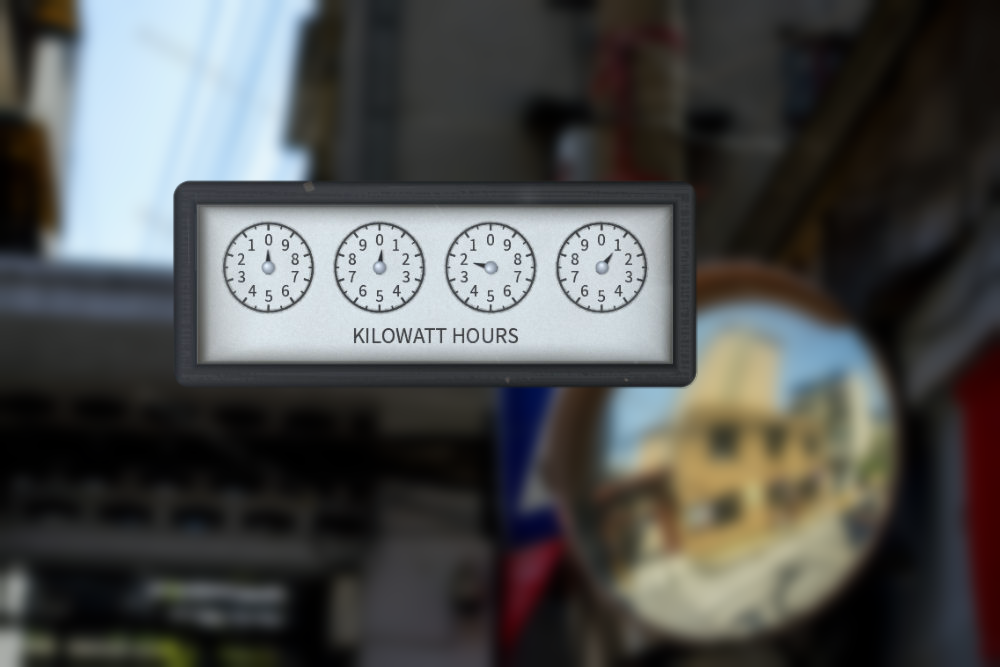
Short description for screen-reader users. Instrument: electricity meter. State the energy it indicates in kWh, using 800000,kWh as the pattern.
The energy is 21,kWh
